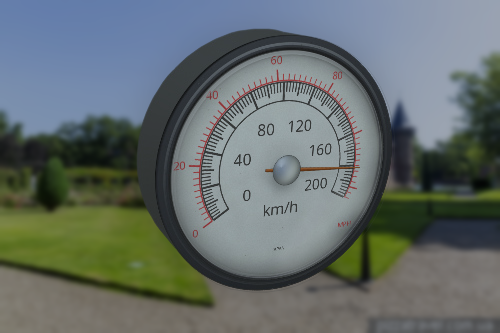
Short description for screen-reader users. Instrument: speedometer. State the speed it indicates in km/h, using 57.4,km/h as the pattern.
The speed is 180,km/h
